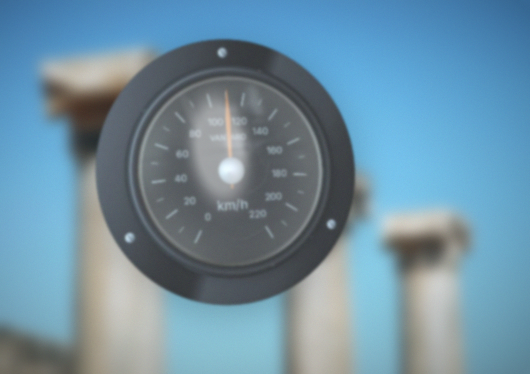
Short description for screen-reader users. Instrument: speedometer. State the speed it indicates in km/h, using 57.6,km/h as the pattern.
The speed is 110,km/h
